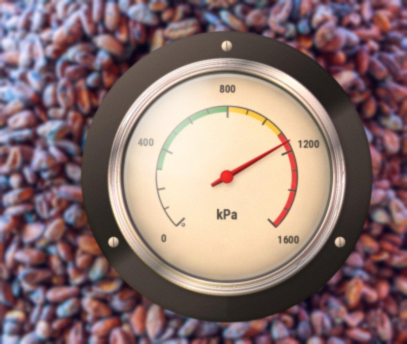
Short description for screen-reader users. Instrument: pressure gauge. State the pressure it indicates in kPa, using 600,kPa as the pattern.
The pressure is 1150,kPa
